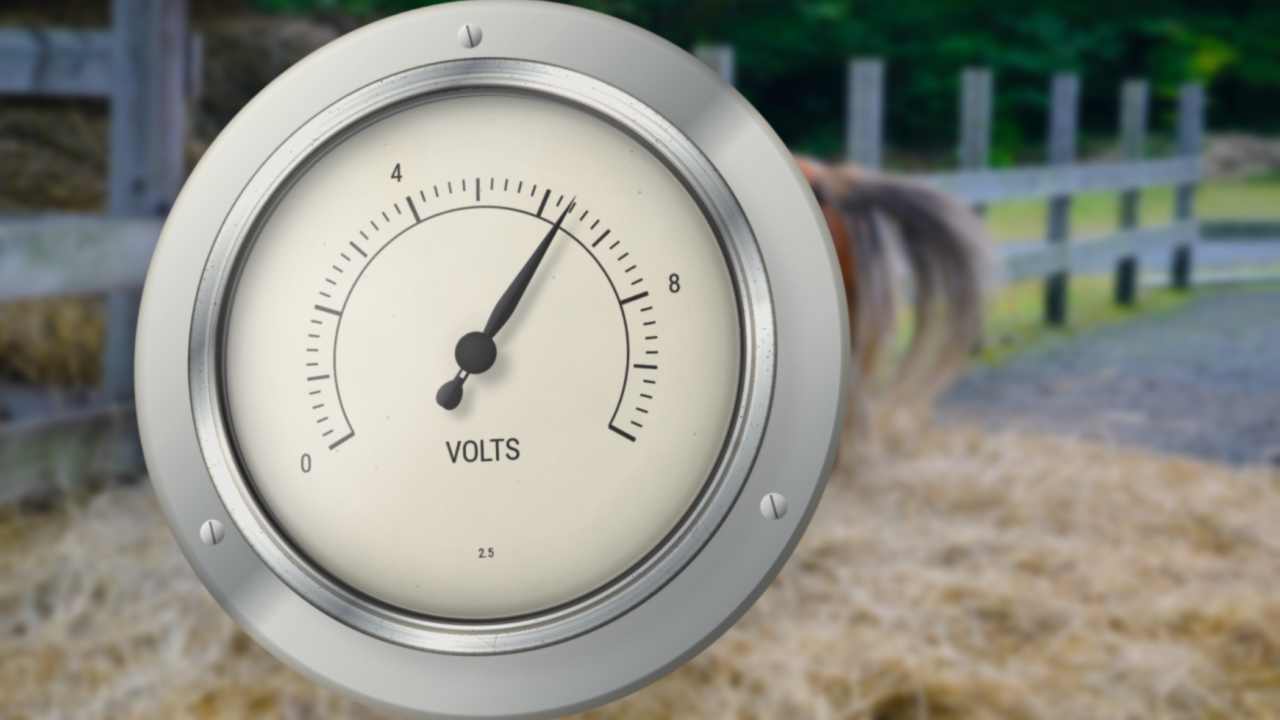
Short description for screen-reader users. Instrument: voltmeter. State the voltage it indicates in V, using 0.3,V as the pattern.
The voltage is 6.4,V
